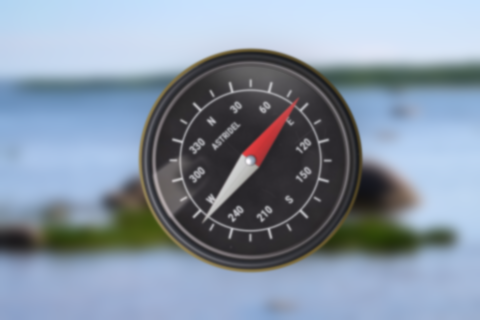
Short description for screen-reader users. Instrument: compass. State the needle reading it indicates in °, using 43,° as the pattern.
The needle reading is 82.5,°
